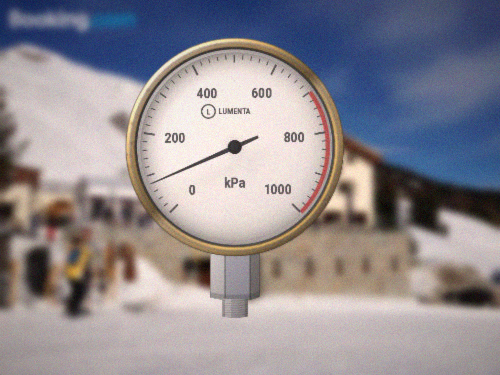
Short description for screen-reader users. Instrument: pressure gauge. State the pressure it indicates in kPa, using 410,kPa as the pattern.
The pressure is 80,kPa
